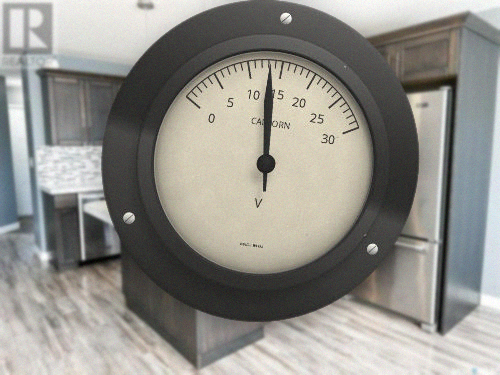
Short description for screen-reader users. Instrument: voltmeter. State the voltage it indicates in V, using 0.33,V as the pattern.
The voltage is 13,V
